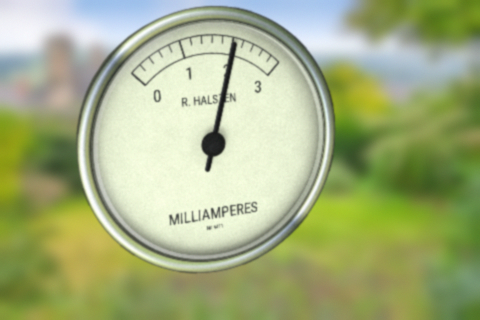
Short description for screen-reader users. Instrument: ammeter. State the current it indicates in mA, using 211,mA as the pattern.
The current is 2,mA
